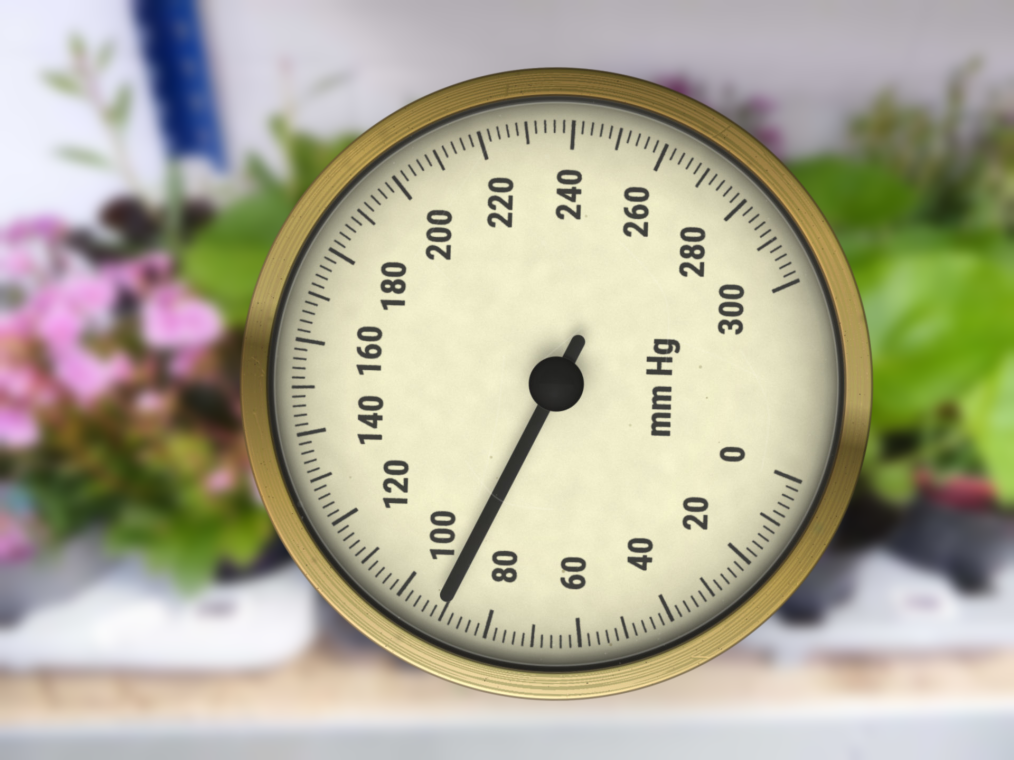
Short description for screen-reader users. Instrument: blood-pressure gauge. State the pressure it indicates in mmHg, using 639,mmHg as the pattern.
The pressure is 91,mmHg
